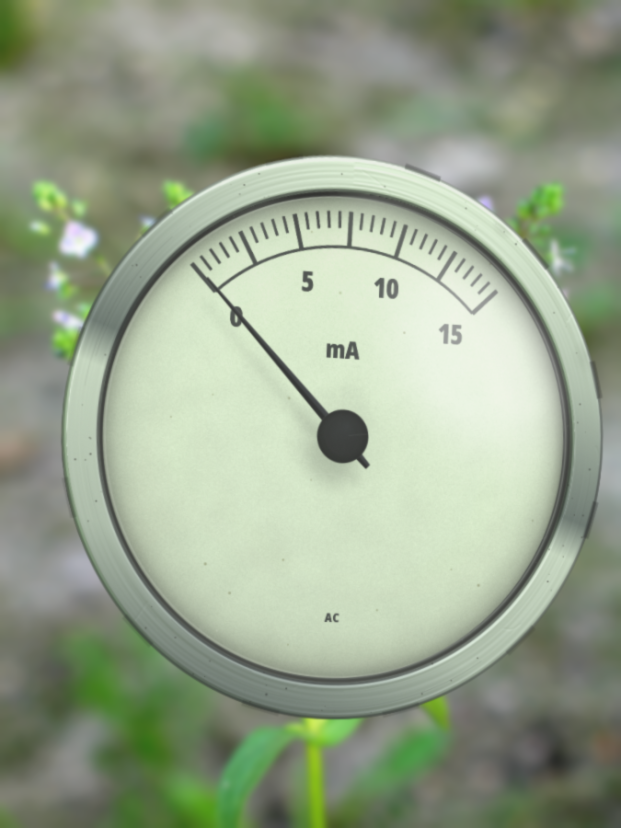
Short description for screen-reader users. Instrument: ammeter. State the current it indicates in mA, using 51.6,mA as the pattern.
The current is 0,mA
